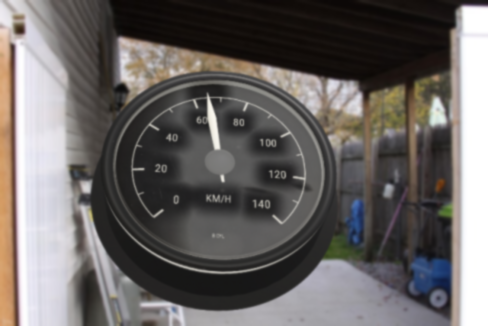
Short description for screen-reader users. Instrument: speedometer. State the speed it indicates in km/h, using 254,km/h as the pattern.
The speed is 65,km/h
